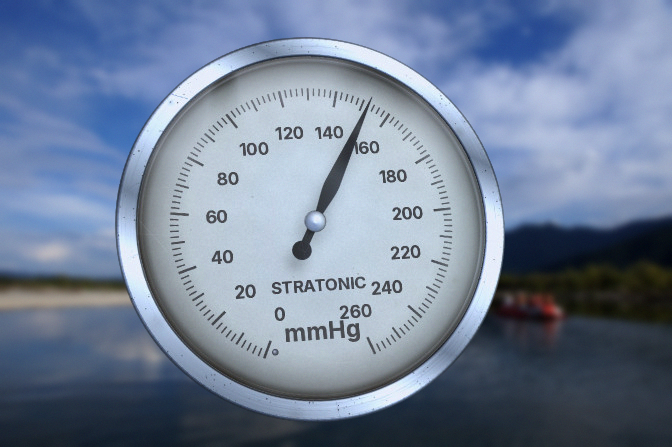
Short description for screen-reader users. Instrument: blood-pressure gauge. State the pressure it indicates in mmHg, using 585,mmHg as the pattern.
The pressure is 152,mmHg
